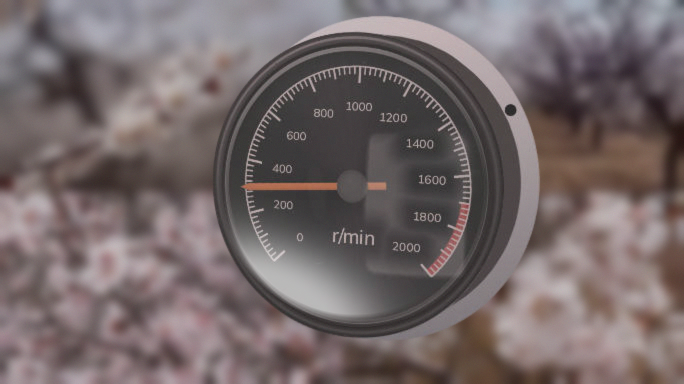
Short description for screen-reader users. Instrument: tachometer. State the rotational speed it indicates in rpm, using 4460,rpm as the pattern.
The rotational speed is 300,rpm
